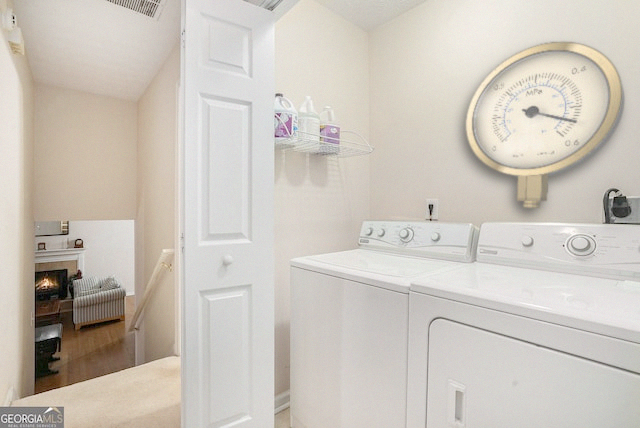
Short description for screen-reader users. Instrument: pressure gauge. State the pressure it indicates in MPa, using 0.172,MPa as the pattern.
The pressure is 0.55,MPa
